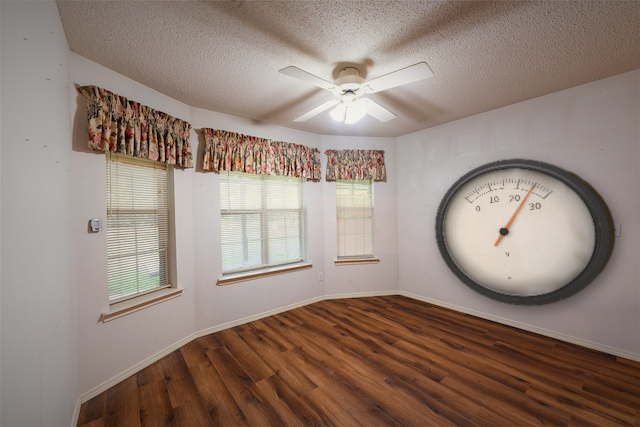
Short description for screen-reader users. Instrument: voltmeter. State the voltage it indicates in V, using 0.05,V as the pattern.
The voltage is 25,V
